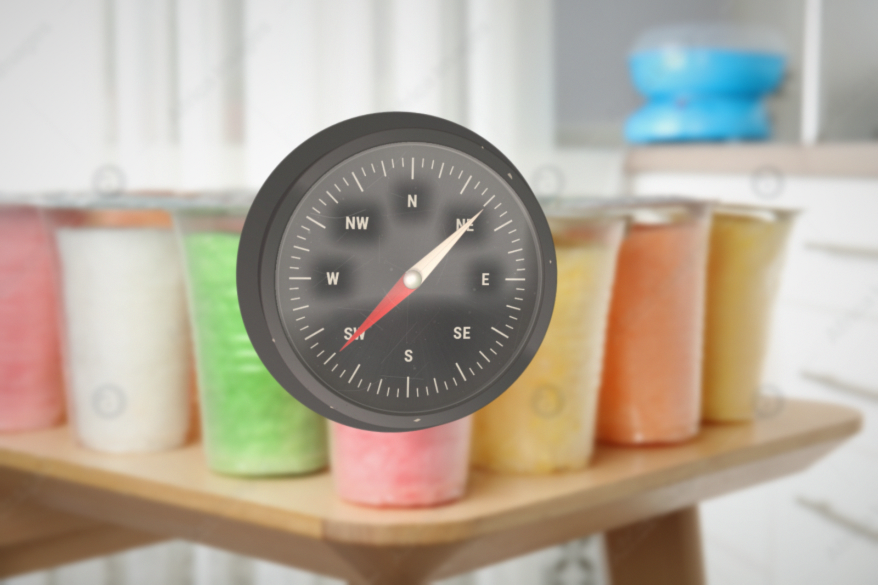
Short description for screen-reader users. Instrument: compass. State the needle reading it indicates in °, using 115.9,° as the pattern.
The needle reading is 225,°
